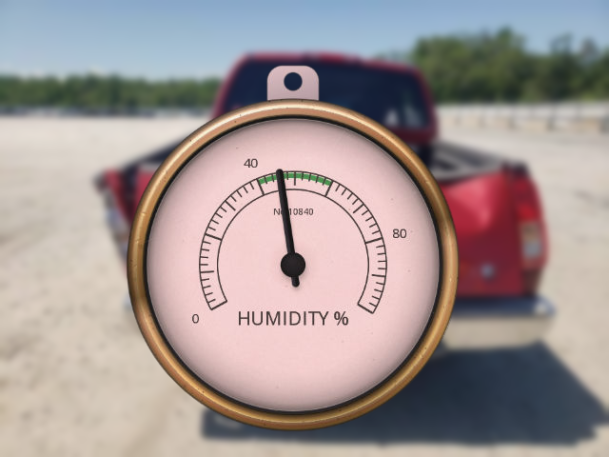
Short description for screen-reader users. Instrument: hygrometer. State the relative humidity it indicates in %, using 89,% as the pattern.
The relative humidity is 46,%
